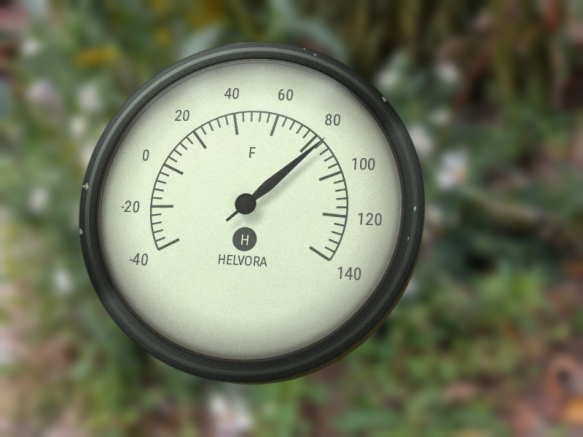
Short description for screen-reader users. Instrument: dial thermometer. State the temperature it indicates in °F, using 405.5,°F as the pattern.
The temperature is 84,°F
